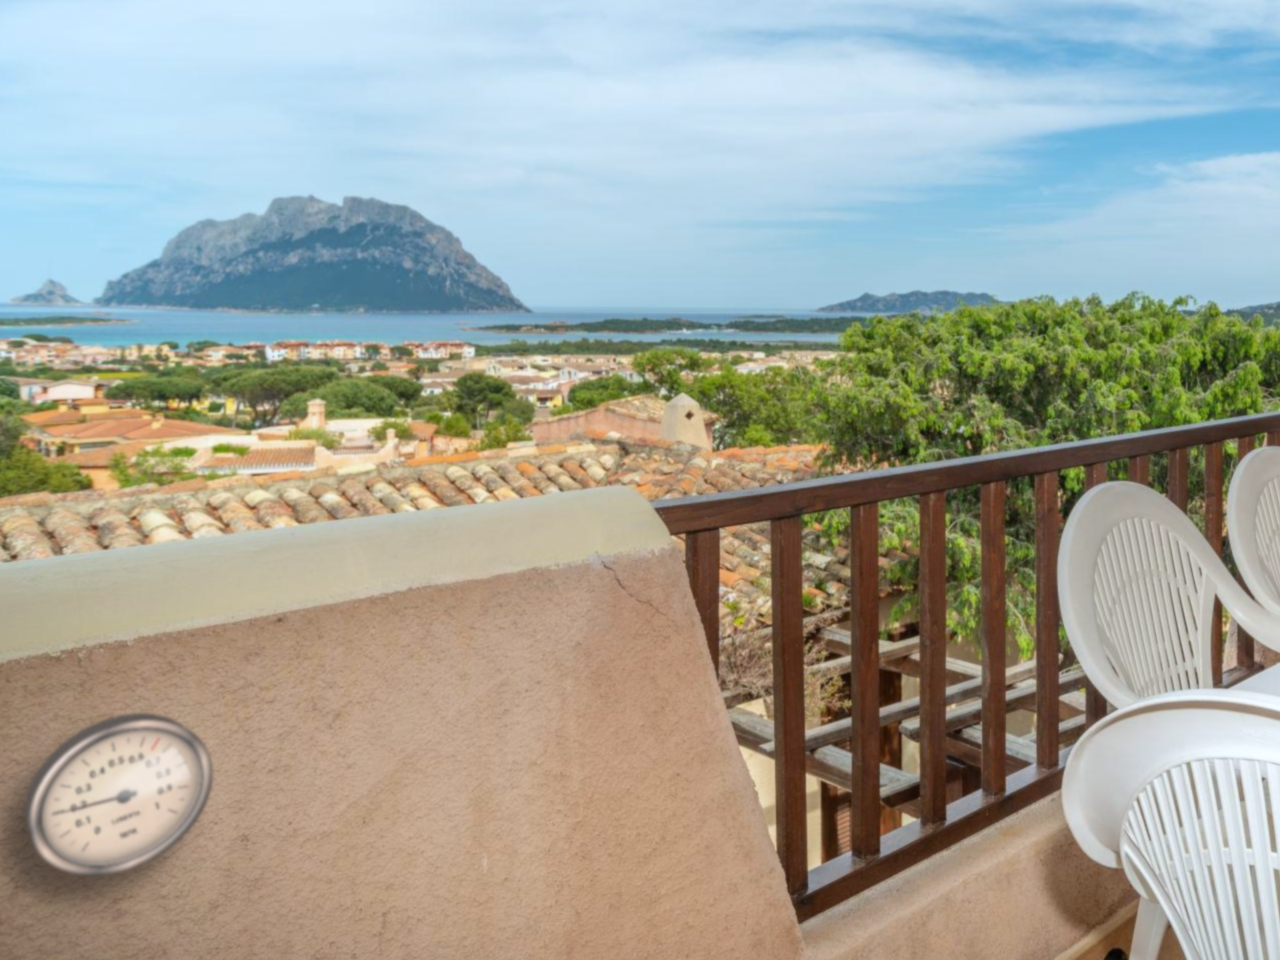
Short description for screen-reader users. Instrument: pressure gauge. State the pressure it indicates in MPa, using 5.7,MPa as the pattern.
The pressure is 0.2,MPa
